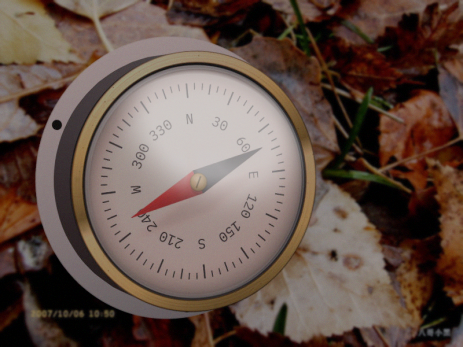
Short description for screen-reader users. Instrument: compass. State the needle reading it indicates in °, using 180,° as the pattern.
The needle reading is 250,°
